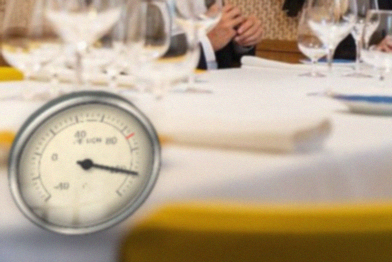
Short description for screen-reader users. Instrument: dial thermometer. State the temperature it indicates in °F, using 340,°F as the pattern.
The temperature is 120,°F
